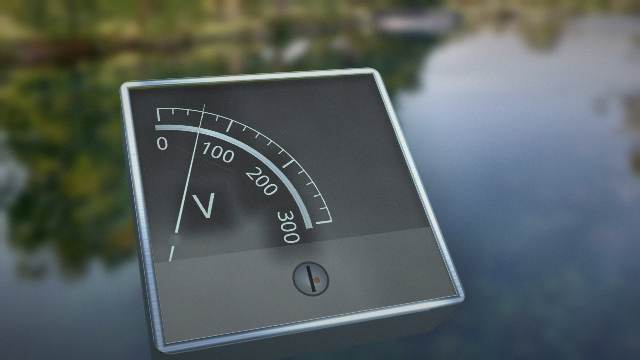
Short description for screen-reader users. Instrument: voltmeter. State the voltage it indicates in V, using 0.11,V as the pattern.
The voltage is 60,V
